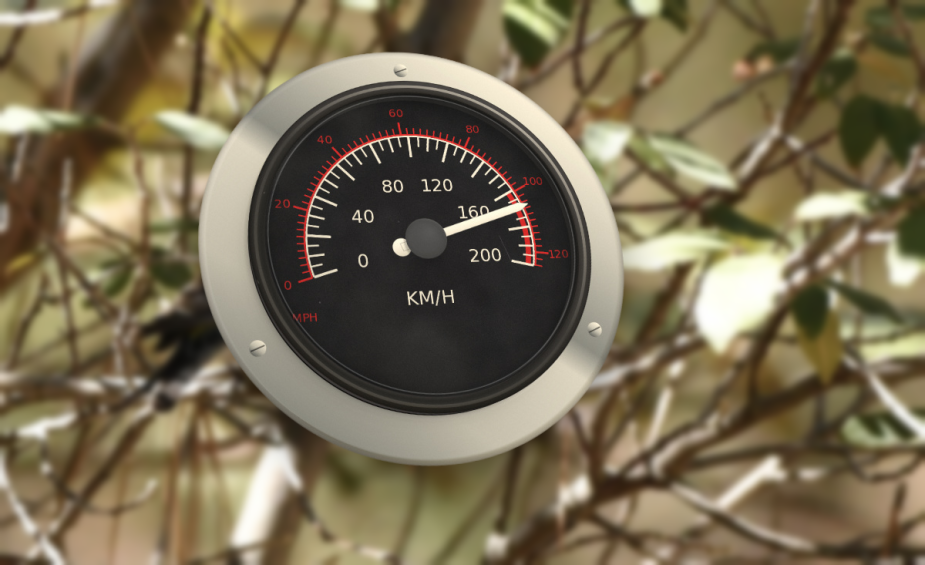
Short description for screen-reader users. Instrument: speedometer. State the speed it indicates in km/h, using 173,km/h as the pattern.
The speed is 170,km/h
